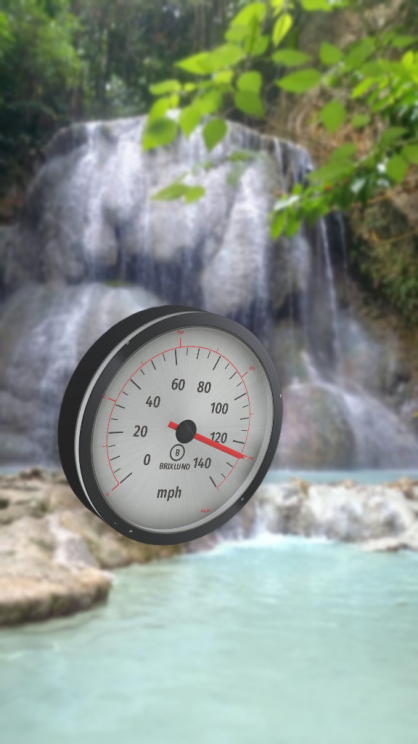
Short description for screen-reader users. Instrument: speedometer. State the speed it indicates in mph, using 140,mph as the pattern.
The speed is 125,mph
